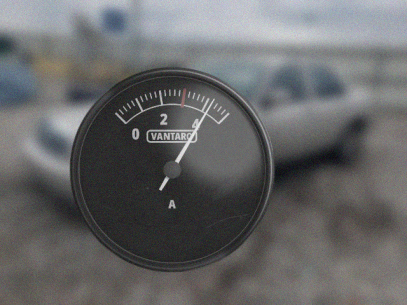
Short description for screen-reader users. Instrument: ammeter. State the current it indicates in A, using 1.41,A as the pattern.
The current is 4.2,A
